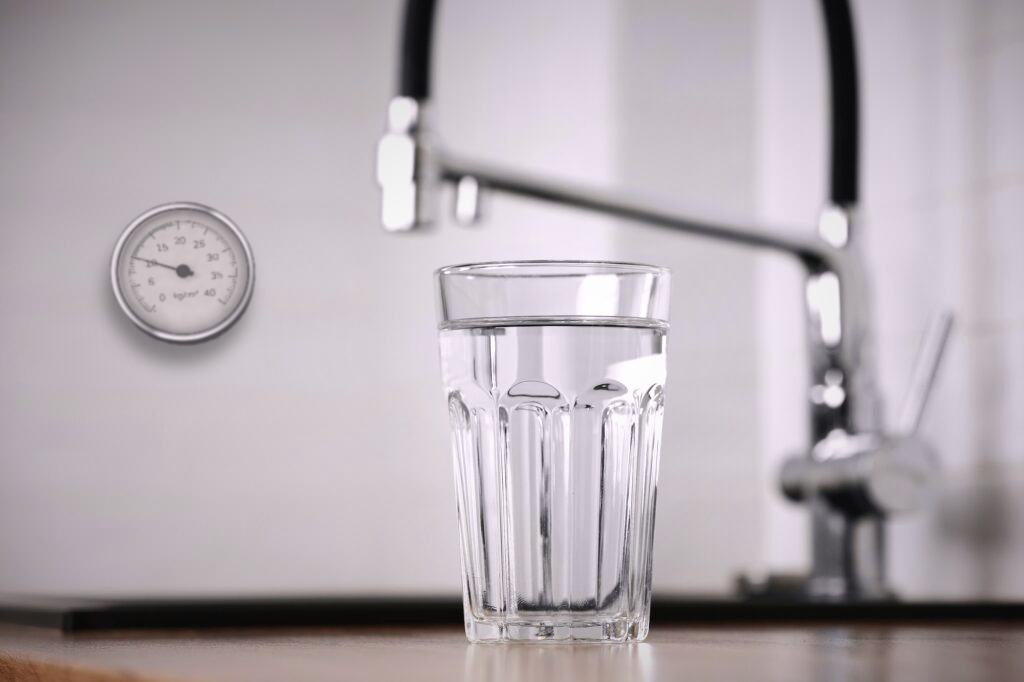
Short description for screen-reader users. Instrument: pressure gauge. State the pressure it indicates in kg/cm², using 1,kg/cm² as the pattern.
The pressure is 10,kg/cm²
